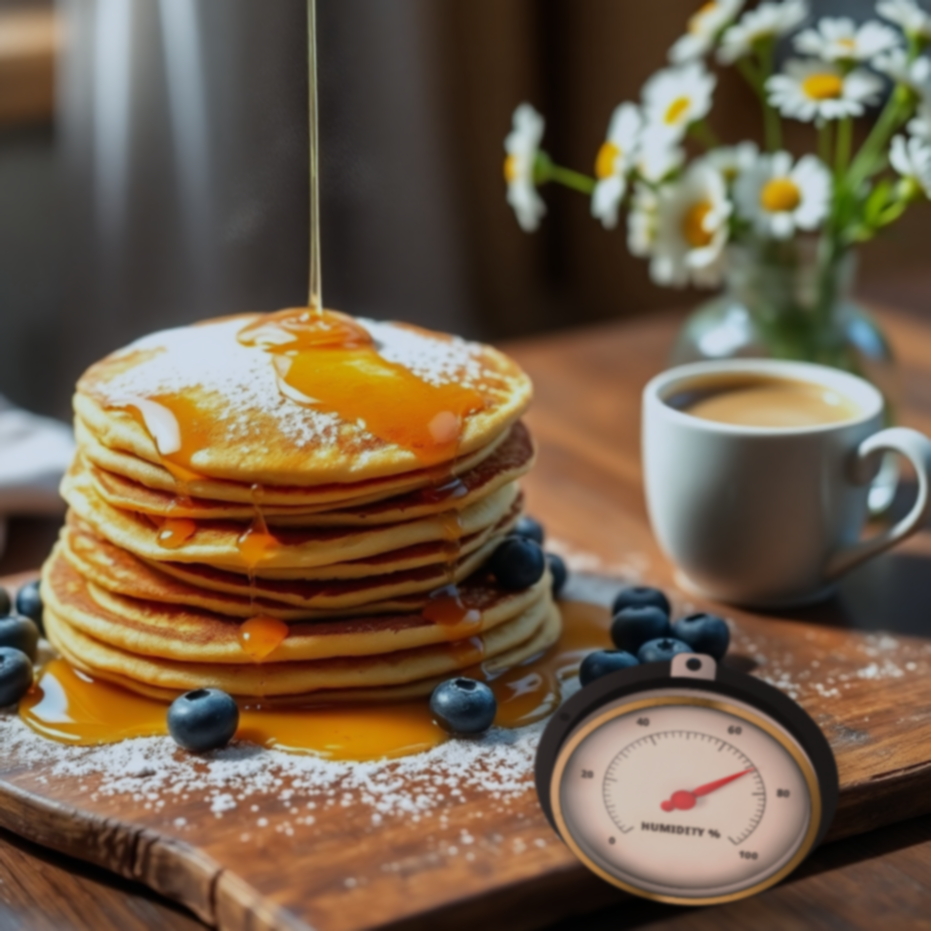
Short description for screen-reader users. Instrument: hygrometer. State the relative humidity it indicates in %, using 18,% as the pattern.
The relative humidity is 70,%
